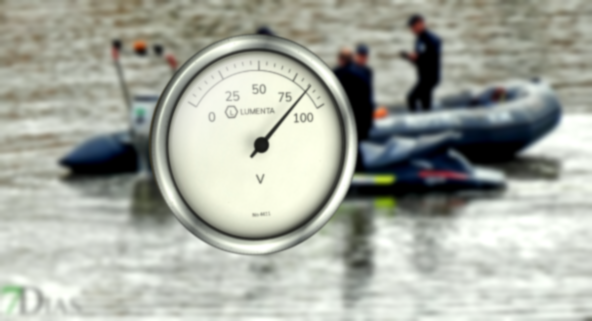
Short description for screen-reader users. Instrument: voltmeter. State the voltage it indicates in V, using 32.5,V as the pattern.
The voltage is 85,V
